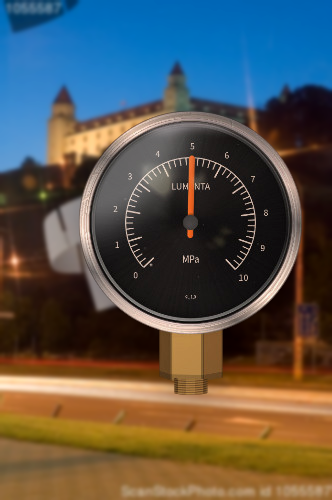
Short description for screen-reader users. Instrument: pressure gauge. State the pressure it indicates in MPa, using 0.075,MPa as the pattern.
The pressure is 5,MPa
